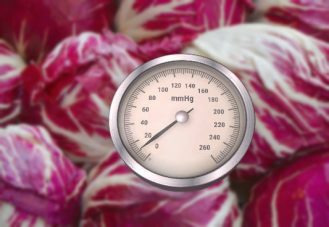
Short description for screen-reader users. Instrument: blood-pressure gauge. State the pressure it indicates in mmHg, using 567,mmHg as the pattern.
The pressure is 10,mmHg
